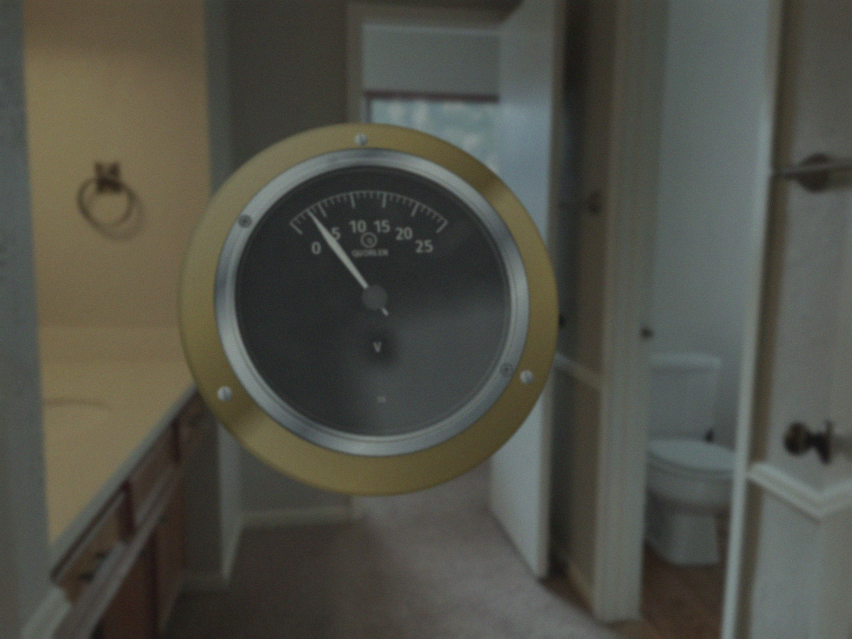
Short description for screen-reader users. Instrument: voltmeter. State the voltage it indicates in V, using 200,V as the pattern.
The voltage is 3,V
